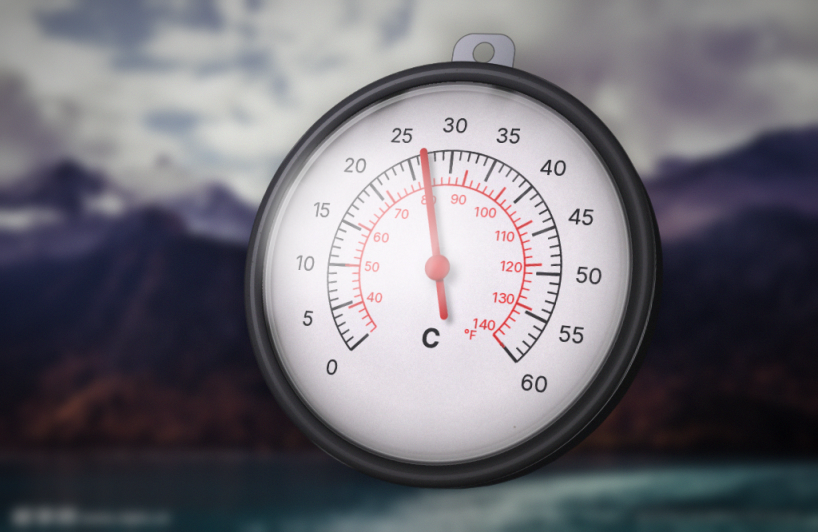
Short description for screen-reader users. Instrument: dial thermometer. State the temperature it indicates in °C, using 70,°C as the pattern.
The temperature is 27,°C
